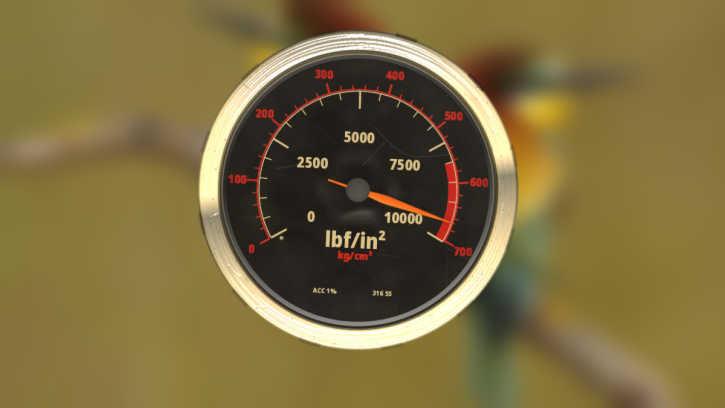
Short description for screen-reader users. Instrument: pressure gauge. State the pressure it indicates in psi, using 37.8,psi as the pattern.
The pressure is 9500,psi
